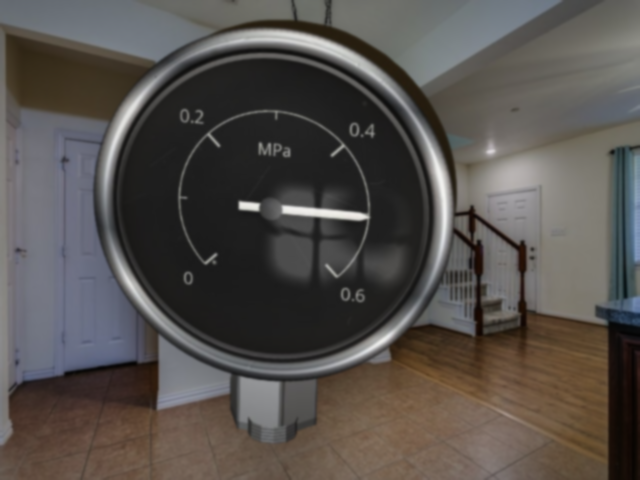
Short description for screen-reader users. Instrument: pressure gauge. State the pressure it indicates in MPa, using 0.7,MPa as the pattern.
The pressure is 0.5,MPa
